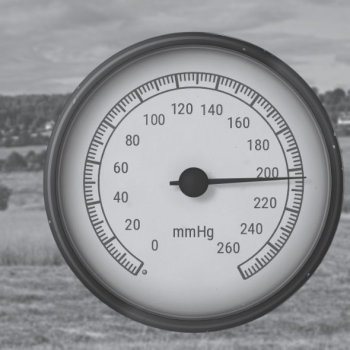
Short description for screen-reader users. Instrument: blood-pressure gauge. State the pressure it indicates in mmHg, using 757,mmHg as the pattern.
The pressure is 204,mmHg
